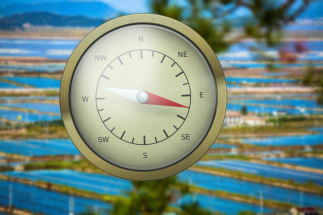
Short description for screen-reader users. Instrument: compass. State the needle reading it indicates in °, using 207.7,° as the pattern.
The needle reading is 105,°
